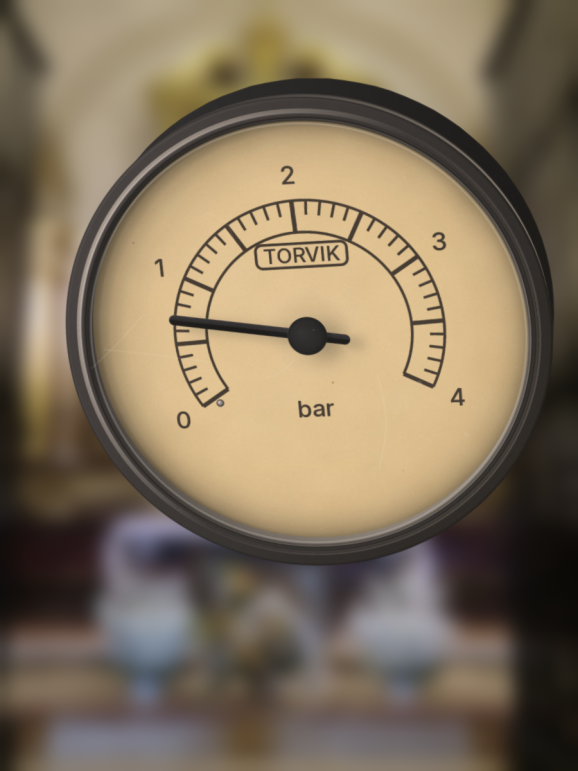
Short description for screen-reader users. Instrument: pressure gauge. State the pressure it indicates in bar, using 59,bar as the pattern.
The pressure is 0.7,bar
